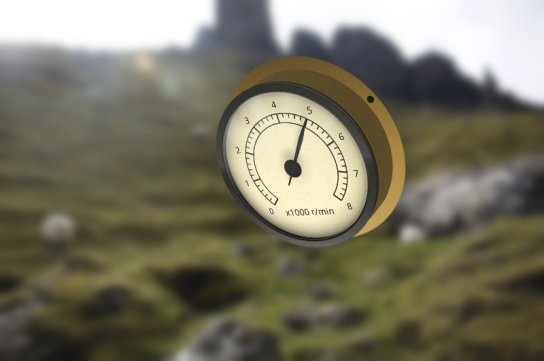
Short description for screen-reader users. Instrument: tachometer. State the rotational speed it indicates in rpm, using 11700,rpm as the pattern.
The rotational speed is 5000,rpm
